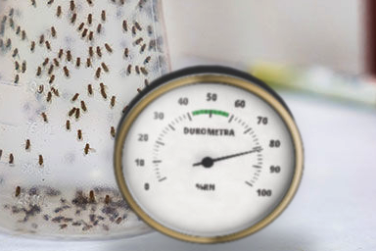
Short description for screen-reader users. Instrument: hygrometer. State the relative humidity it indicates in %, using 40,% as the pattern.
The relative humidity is 80,%
